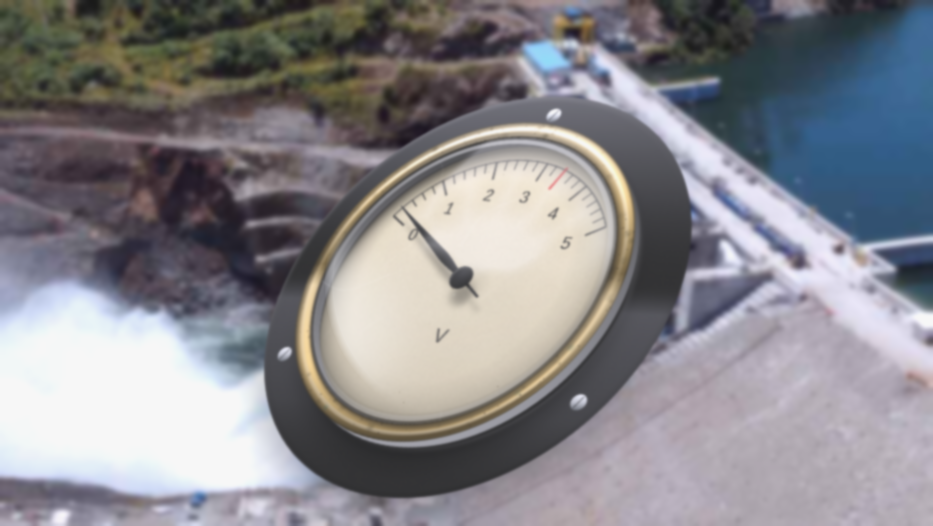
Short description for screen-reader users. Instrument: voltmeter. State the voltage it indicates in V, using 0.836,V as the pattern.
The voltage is 0.2,V
